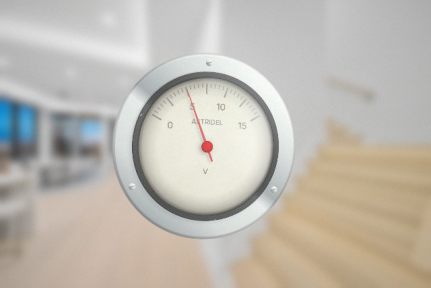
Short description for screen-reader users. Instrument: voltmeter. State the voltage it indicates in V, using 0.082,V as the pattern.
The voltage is 5,V
